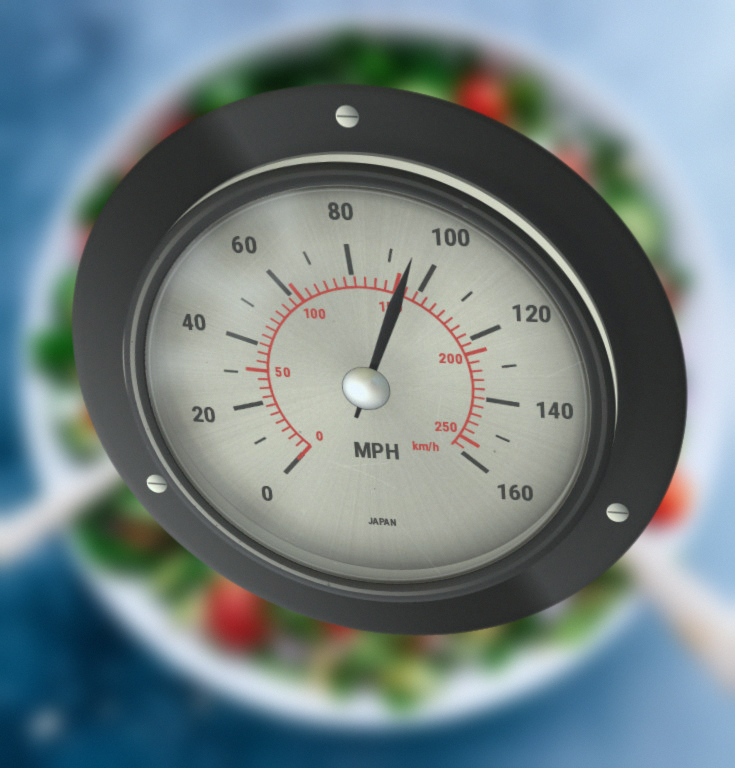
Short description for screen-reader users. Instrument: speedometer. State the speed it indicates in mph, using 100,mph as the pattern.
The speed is 95,mph
